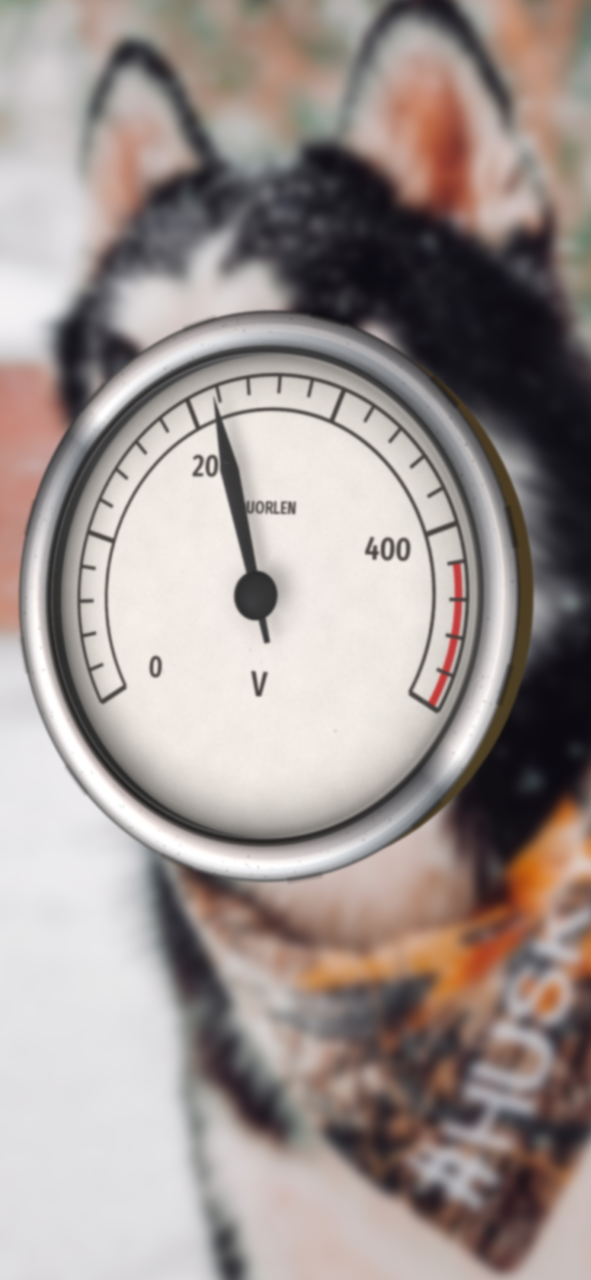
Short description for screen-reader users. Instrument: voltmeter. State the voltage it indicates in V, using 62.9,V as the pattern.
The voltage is 220,V
